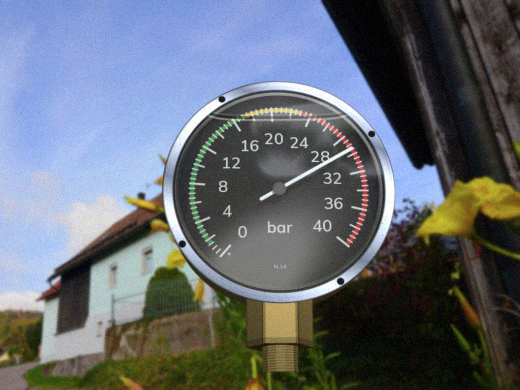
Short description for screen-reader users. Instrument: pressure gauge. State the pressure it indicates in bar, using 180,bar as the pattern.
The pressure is 29.5,bar
